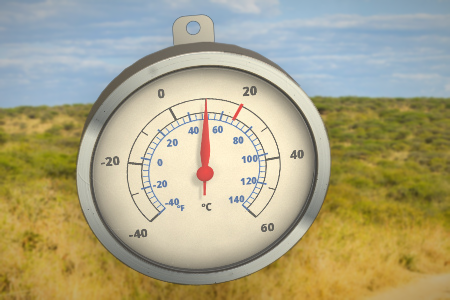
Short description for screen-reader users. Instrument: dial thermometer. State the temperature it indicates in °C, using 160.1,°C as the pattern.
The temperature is 10,°C
